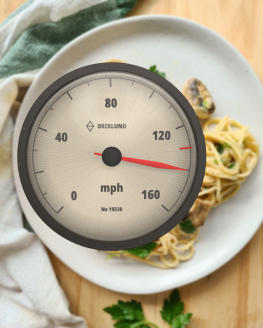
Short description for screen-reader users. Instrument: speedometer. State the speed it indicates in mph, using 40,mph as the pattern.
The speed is 140,mph
